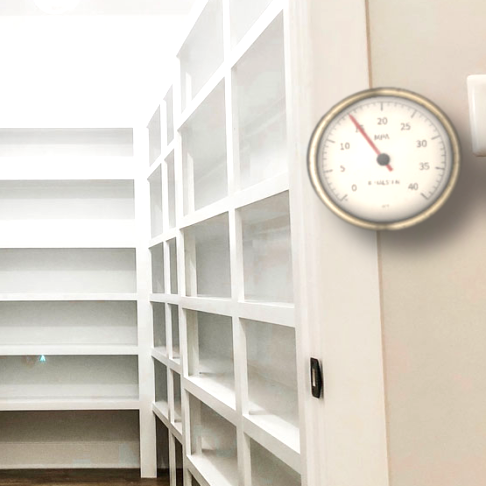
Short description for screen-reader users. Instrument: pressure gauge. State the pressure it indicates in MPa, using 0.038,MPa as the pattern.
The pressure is 15,MPa
